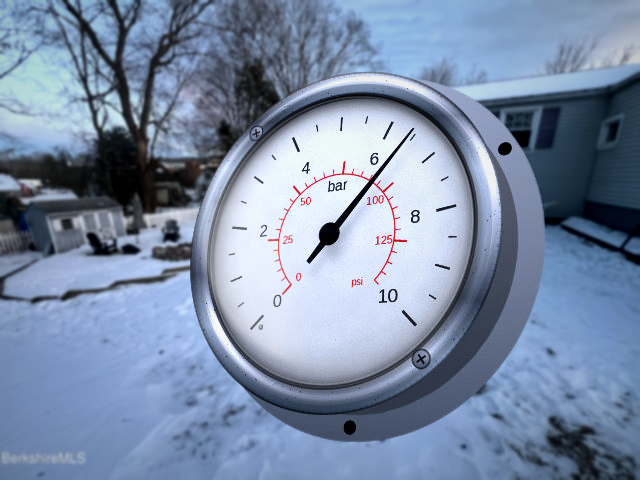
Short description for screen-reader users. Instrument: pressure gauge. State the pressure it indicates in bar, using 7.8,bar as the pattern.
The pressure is 6.5,bar
